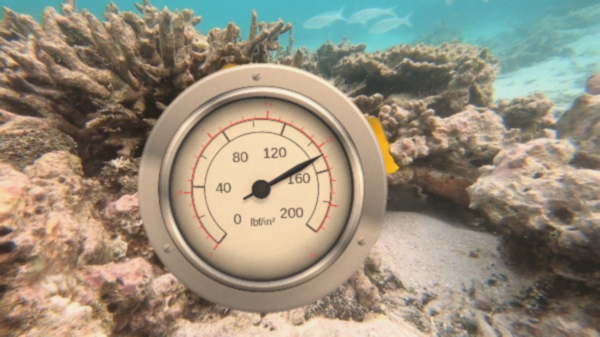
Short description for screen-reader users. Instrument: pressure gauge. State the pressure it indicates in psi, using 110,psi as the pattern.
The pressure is 150,psi
